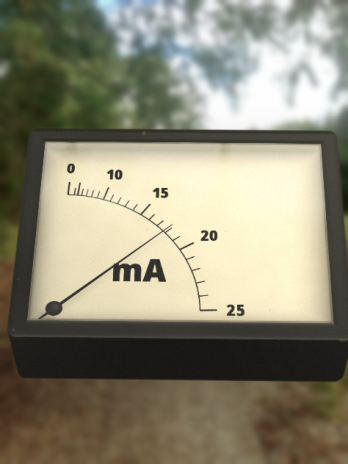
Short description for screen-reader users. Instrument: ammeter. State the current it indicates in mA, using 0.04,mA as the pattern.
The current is 18,mA
